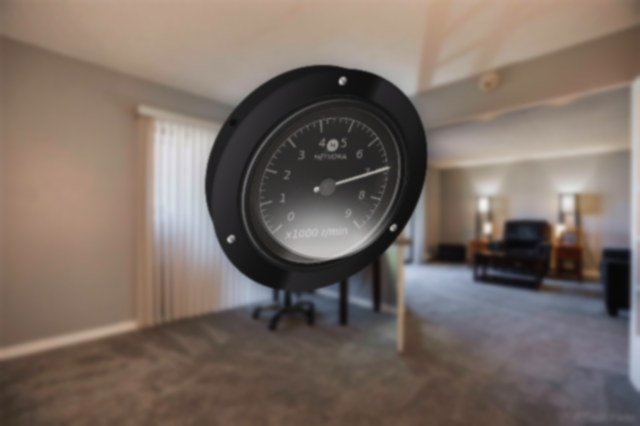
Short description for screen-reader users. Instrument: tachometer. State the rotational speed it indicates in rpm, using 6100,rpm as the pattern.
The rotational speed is 7000,rpm
